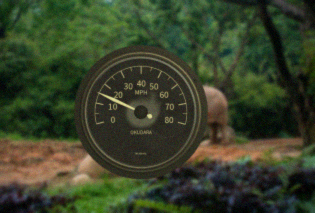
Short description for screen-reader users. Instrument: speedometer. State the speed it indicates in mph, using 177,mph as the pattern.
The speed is 15,mph
